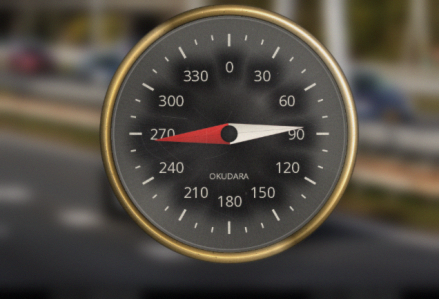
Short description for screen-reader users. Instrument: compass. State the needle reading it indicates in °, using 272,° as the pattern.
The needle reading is 265,°
